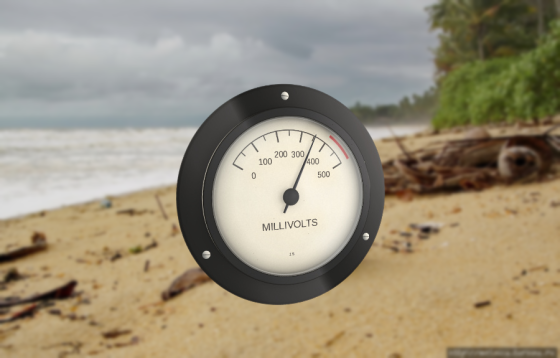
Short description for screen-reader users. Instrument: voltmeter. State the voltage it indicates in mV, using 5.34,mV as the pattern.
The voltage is 350,mV
